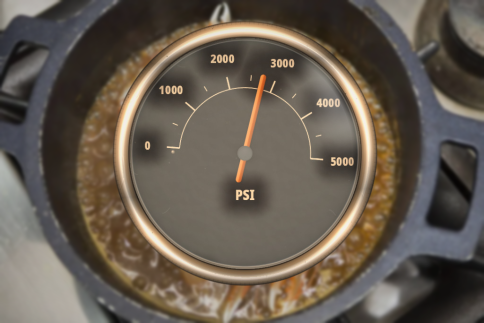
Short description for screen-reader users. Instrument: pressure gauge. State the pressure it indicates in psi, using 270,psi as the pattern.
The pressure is 2750,psi
